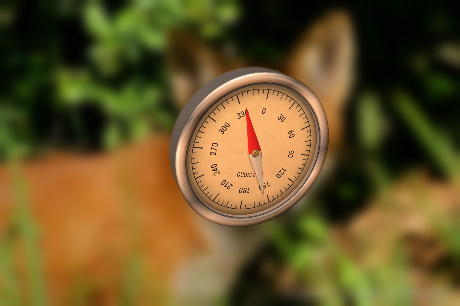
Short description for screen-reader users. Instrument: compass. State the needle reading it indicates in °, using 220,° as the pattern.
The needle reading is 335,°
